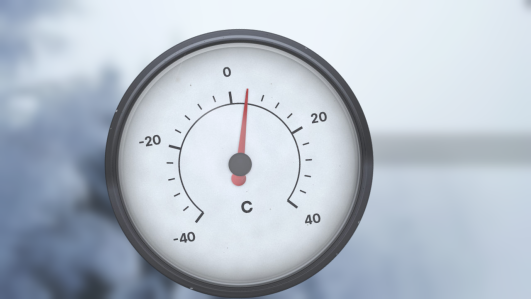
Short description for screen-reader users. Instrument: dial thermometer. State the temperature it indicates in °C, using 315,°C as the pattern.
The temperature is 4,°C
